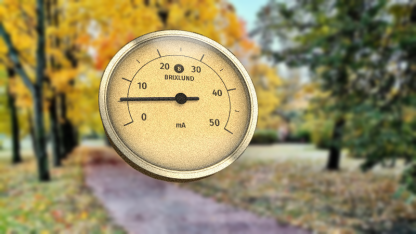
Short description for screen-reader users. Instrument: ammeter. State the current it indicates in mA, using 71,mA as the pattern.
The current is 5,mA
